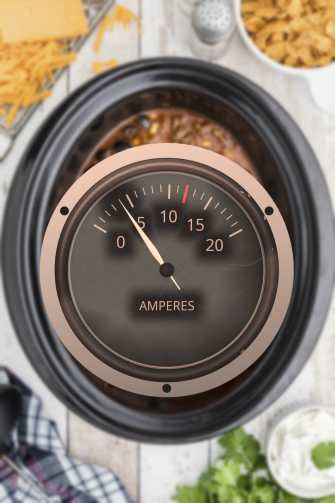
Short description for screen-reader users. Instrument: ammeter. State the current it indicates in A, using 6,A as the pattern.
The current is 4,A
